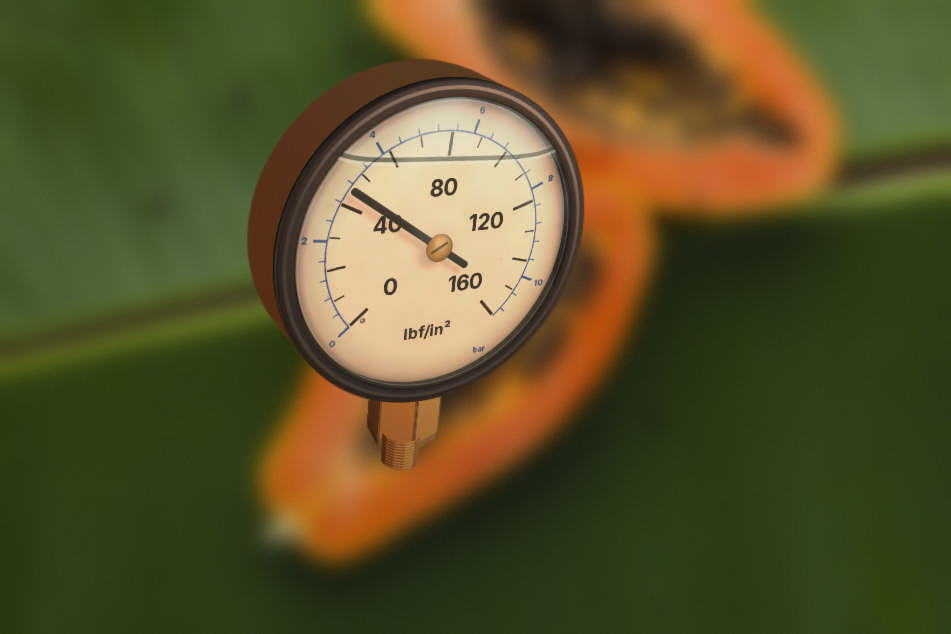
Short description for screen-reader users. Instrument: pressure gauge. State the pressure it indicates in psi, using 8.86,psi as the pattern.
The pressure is 45,psi
